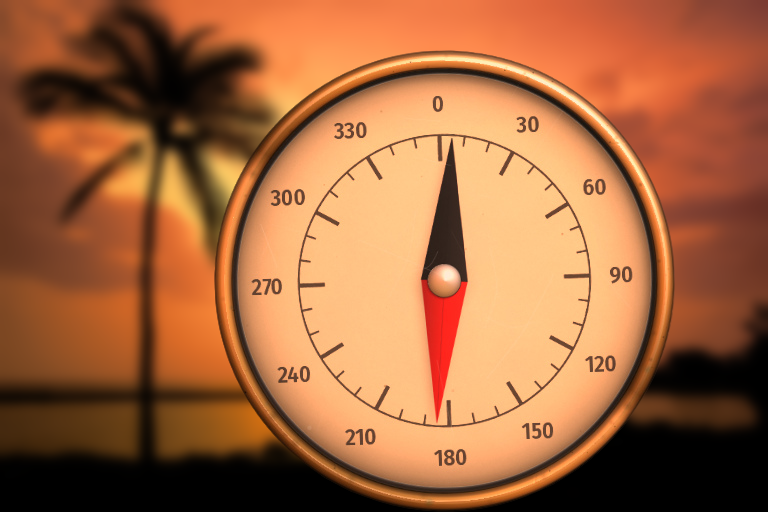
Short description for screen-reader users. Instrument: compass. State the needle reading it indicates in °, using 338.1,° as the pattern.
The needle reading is 185,°
